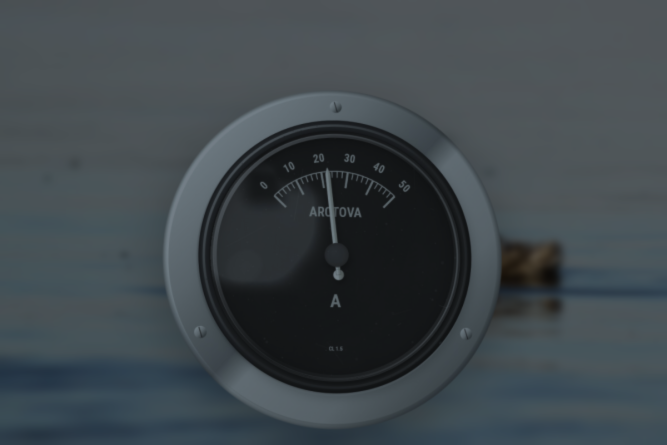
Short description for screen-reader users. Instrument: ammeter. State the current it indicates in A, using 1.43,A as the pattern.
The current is 22,A
